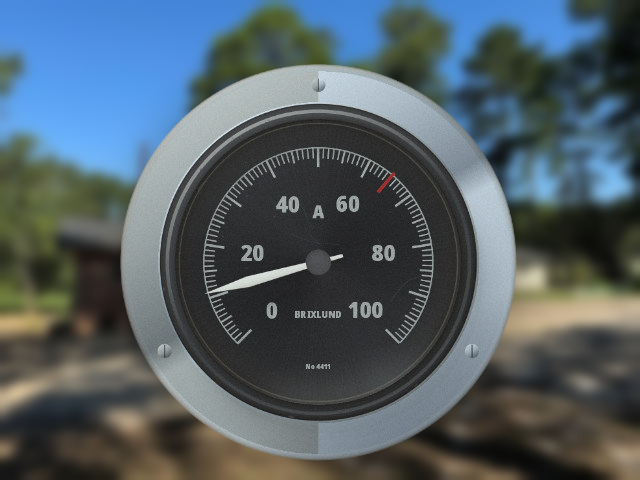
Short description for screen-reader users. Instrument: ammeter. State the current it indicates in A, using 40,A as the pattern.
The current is 11,A
